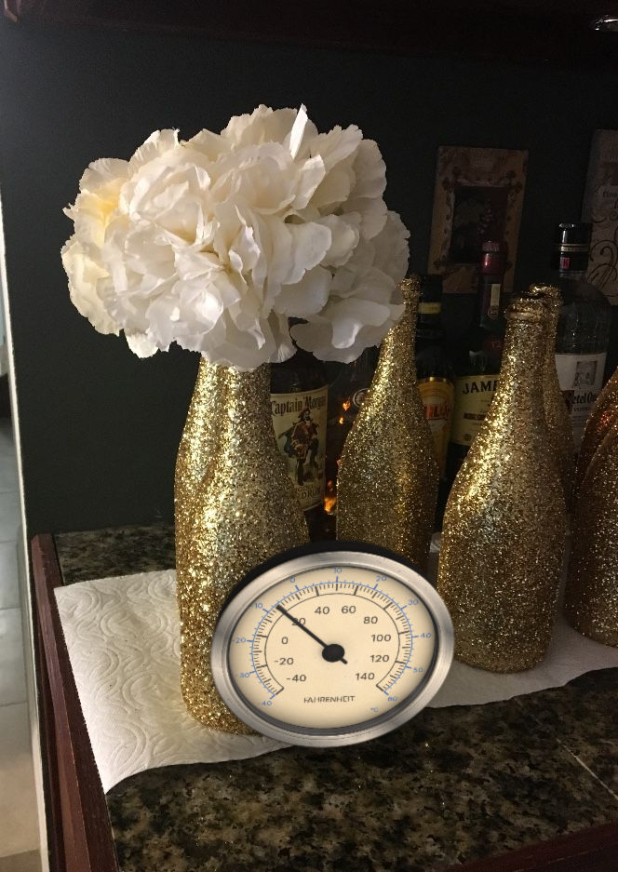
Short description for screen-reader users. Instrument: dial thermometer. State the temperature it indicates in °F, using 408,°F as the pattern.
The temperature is 20,°F
